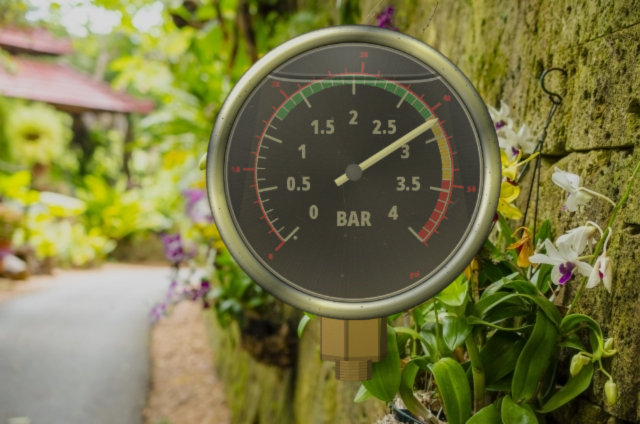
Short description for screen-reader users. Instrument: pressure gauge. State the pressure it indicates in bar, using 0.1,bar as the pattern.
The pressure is 2.85,bar
